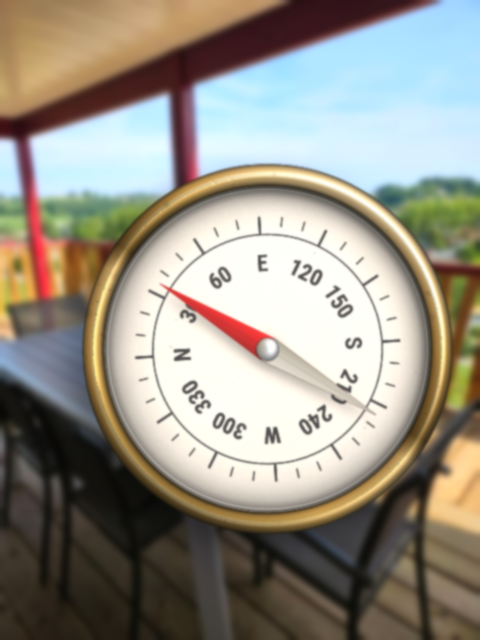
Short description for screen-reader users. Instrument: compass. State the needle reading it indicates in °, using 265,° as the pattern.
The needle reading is 35,°
